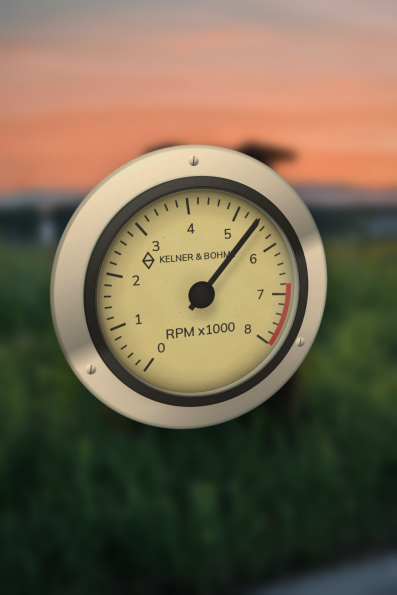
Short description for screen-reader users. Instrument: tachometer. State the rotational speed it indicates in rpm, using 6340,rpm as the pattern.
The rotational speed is 5400,rpm
